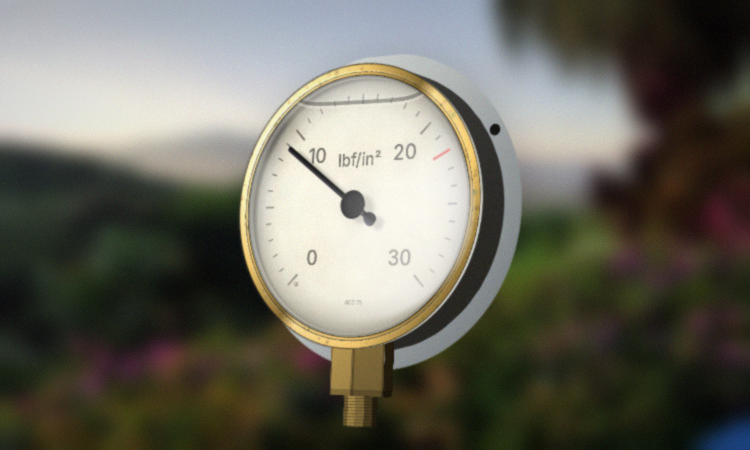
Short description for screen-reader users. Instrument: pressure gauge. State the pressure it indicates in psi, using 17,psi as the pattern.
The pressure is 9,psi
